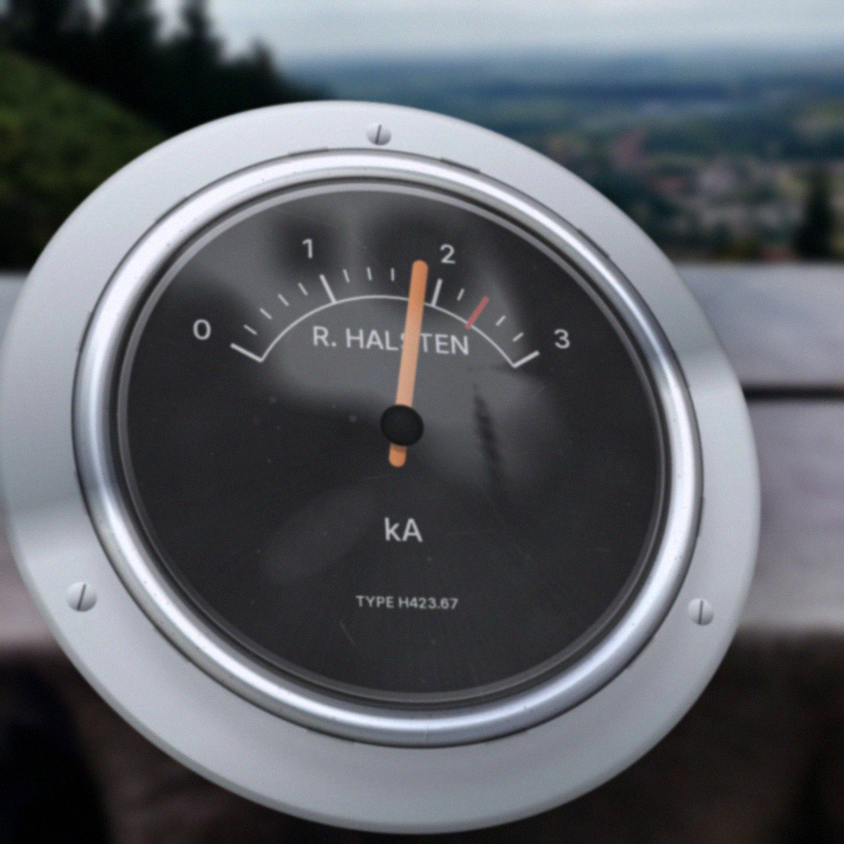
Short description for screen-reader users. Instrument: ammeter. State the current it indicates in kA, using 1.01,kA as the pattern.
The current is 1.8,kA
